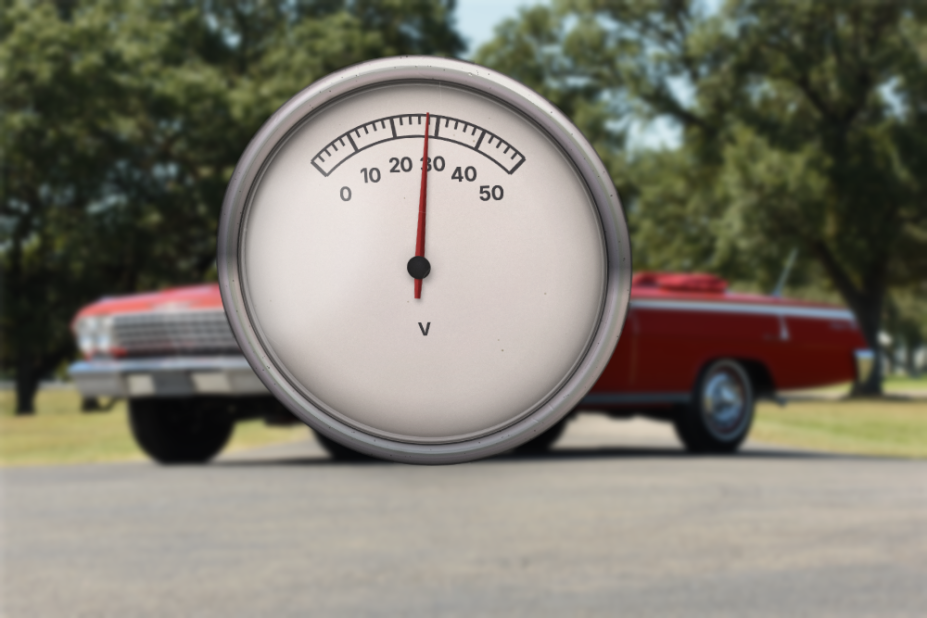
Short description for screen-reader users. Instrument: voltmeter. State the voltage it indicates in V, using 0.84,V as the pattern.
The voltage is 28,V
